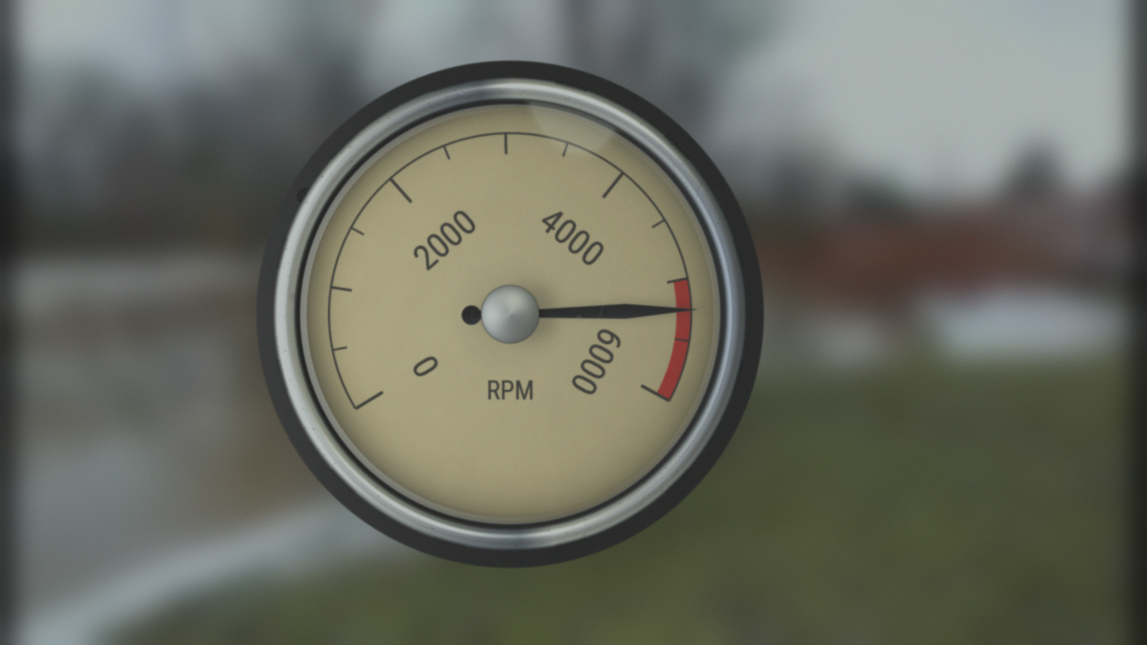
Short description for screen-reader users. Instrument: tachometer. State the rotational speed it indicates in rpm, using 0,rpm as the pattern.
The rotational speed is 5250,rpm
